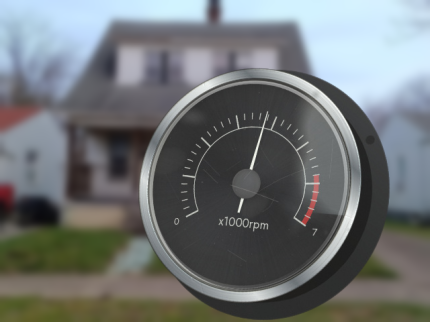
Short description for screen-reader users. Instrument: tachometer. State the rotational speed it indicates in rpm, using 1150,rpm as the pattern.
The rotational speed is 3800,rpm
